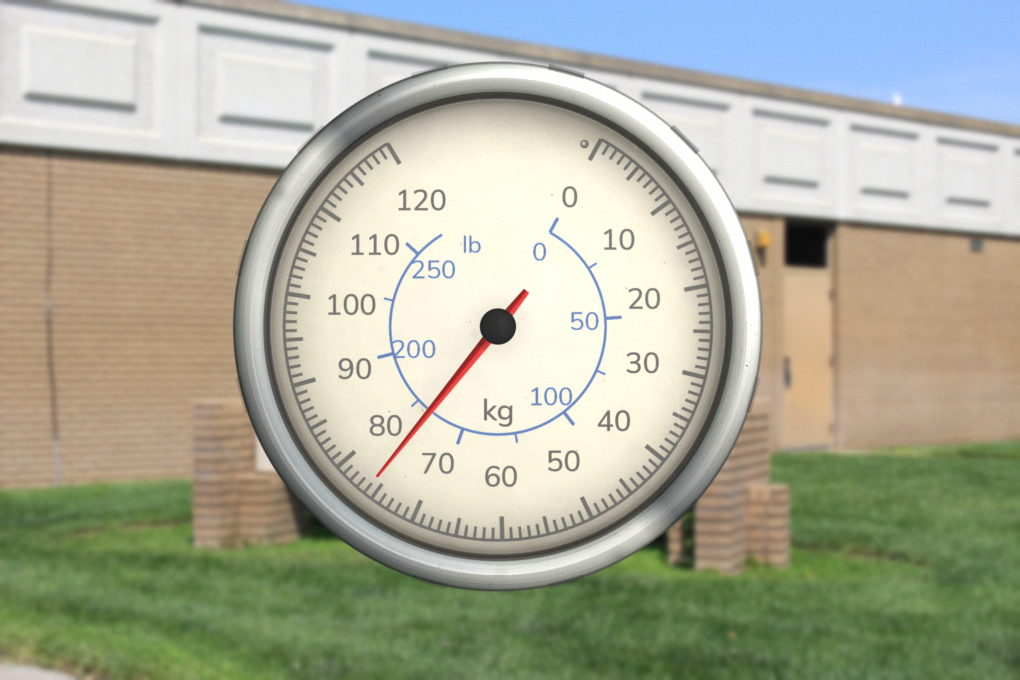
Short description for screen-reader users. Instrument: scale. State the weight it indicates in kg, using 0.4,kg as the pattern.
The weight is 76,kg
